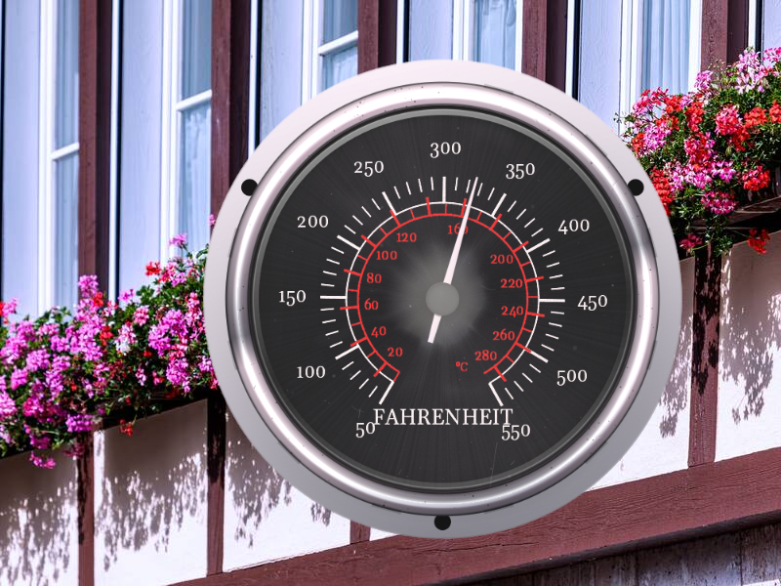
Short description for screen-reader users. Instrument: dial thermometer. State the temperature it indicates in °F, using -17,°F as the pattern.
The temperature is 325,°F
